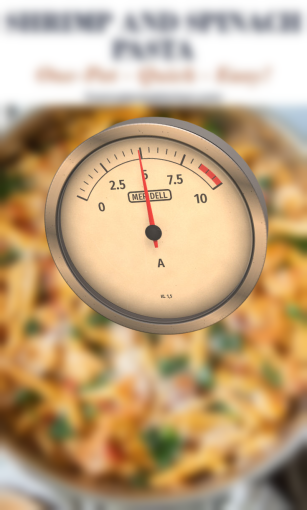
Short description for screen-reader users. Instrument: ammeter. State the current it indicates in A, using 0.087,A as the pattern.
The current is 5,A
